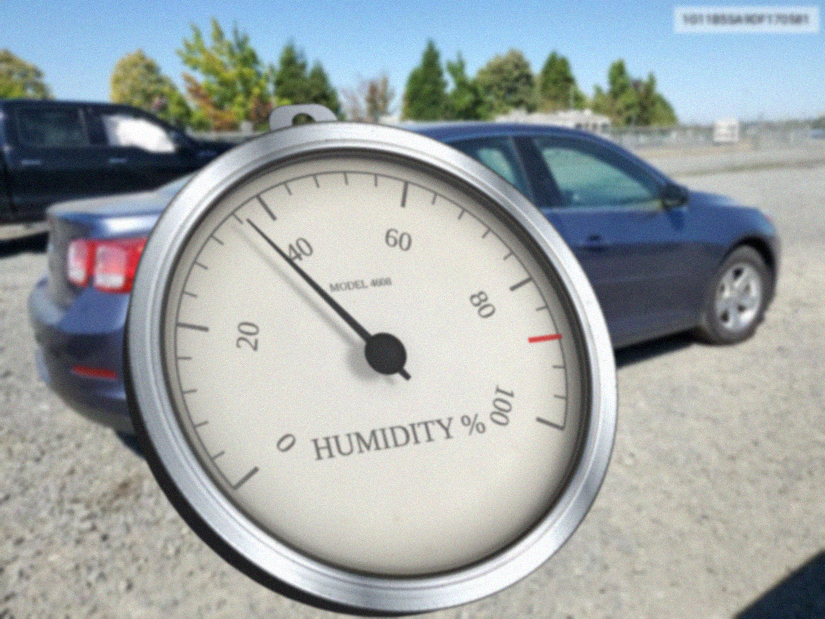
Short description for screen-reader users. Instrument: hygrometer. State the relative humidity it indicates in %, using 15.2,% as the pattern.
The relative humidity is 36,%
